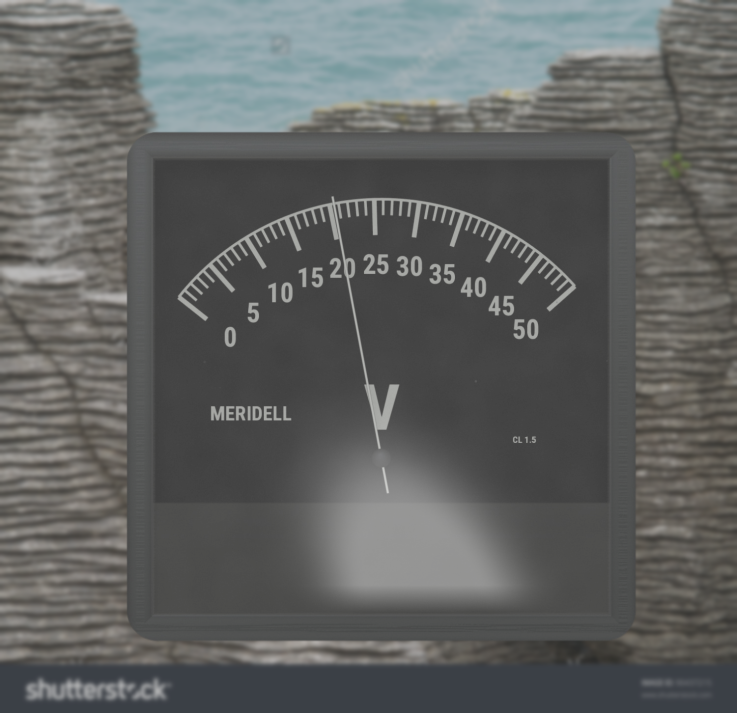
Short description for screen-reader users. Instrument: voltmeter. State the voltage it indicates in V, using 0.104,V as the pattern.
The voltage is 20.5,V
